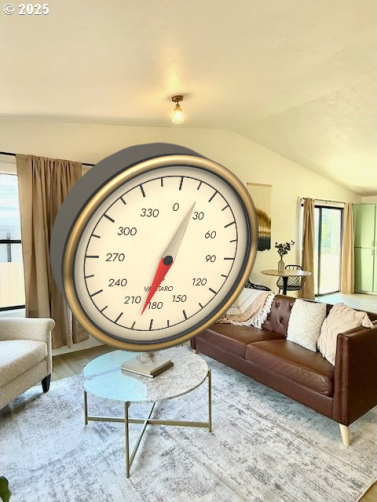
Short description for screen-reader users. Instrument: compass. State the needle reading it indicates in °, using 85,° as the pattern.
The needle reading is 195,°
